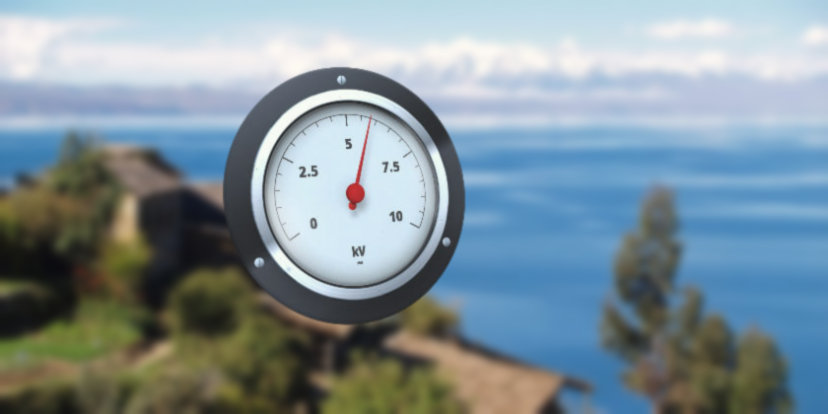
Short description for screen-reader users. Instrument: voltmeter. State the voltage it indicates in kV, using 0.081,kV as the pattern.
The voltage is 5.75,kV
